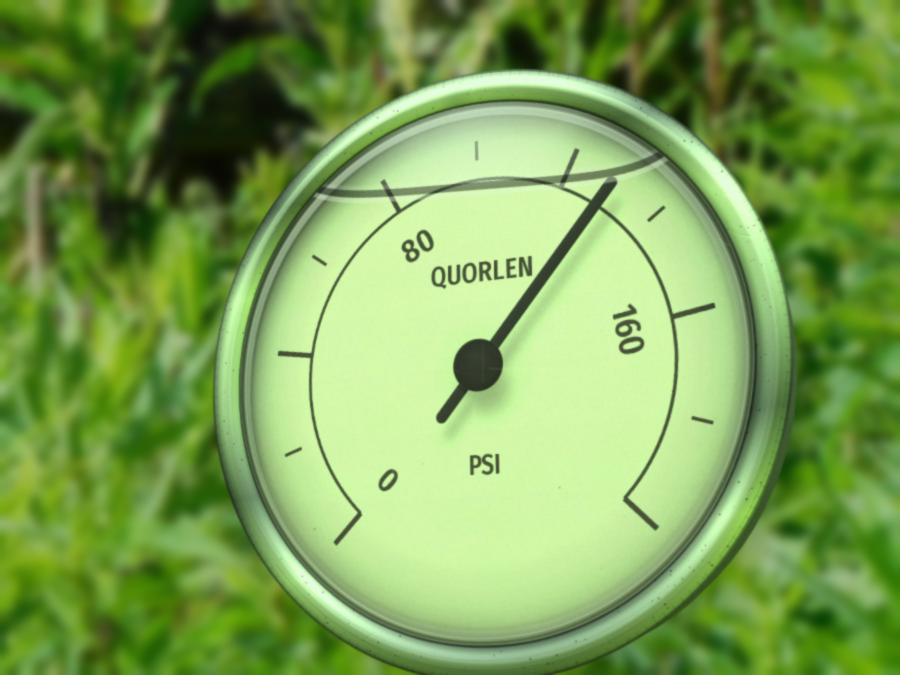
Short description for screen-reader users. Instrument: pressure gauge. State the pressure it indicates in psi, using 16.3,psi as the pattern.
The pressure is 130,psi
